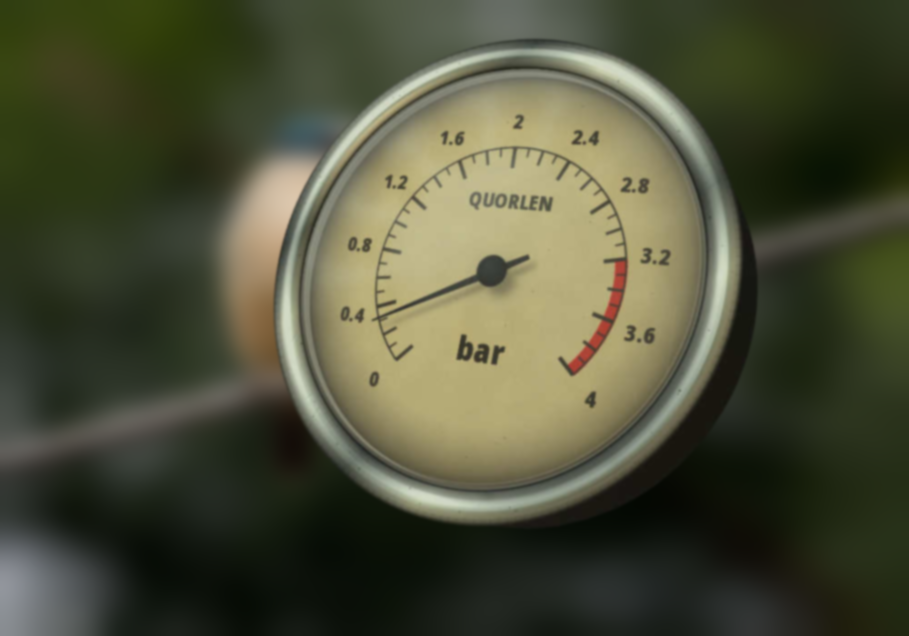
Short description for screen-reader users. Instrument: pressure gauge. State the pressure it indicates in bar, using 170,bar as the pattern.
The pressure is 0.3,bar
